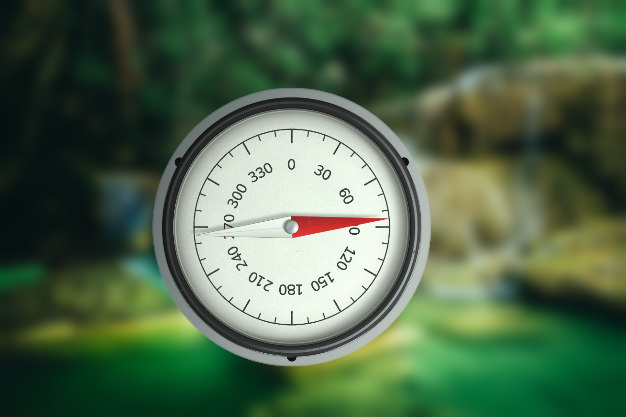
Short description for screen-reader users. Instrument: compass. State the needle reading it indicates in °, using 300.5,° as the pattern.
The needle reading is 85,°
